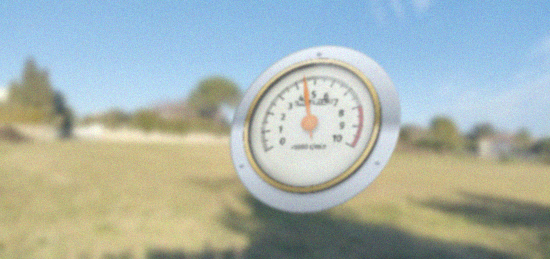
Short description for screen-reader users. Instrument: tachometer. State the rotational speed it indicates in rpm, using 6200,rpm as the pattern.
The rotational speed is 4500,rpm
